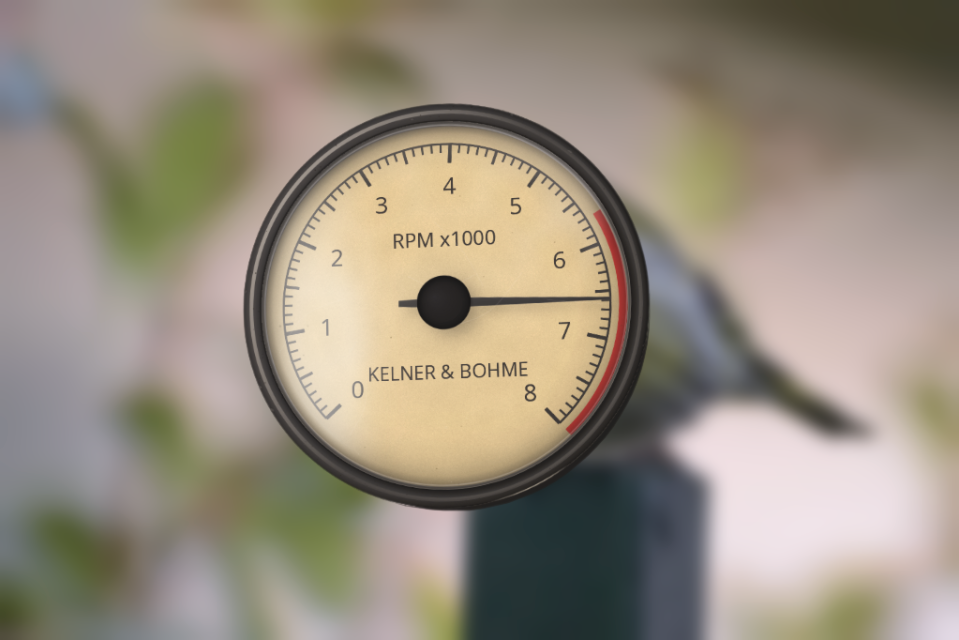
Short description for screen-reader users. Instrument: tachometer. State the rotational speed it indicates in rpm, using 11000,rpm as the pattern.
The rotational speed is 6600,rpm
